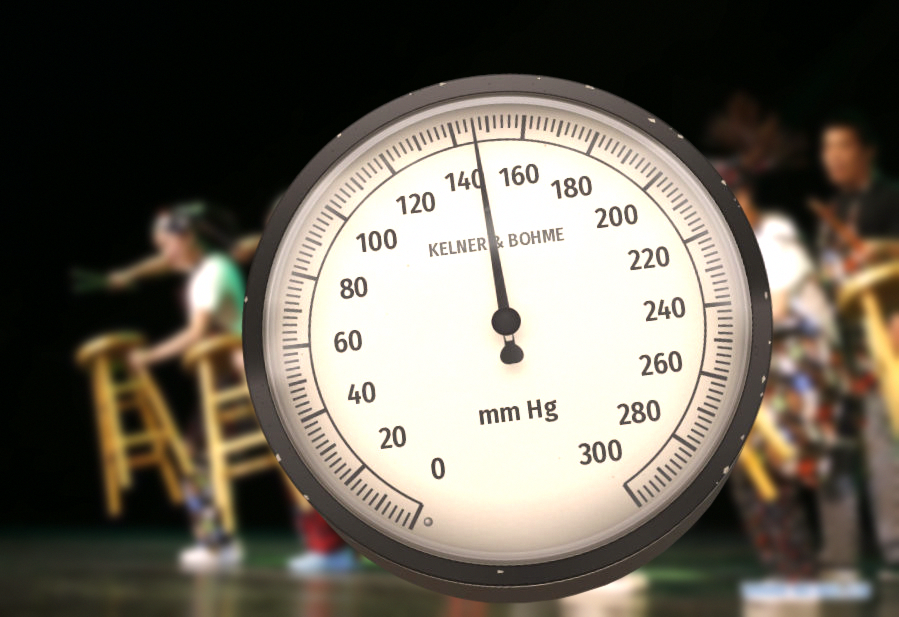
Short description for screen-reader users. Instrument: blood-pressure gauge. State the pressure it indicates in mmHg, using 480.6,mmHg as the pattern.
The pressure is 146,mmHg
